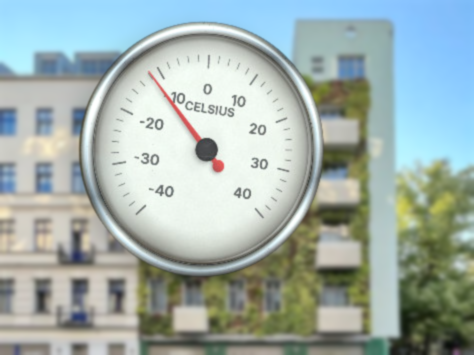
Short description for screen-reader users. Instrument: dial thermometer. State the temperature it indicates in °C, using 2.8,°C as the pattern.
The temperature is -12,°C
